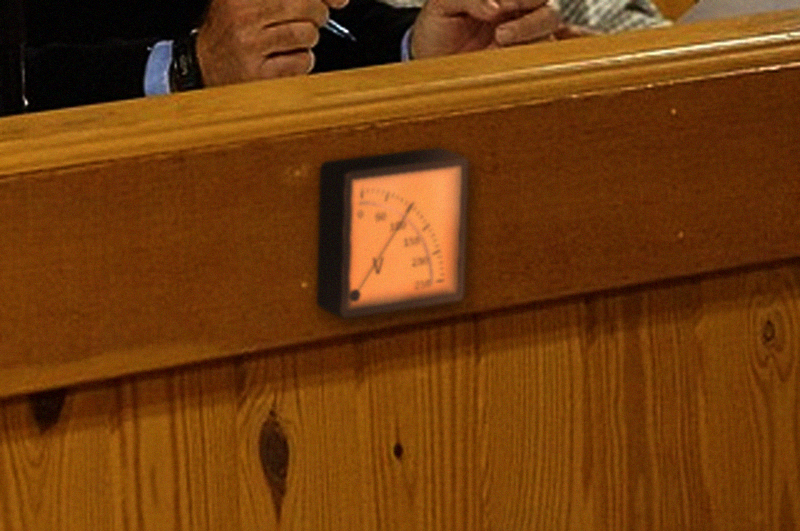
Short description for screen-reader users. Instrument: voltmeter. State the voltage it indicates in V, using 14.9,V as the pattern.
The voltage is 100,V
